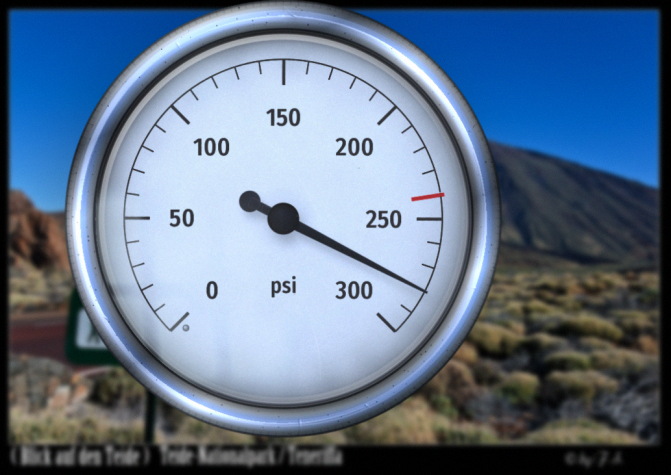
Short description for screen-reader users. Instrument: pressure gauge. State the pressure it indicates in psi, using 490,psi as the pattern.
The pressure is 280,psi
